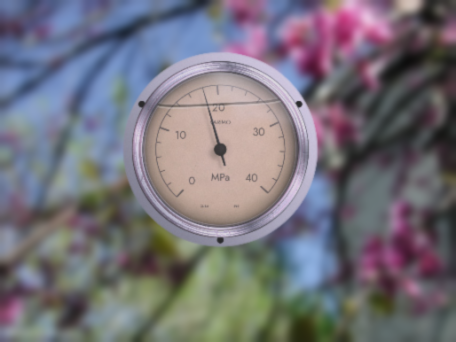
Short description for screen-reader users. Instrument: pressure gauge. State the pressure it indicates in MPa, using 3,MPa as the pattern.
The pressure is 18,MPa
